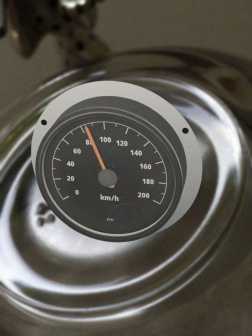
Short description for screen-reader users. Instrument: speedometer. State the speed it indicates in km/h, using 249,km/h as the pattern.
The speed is 85,km/h
